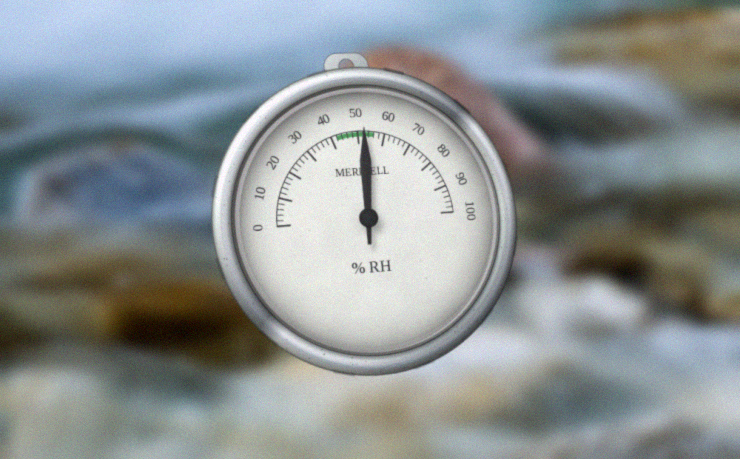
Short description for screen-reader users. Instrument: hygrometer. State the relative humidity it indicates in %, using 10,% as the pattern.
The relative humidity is 52,%
